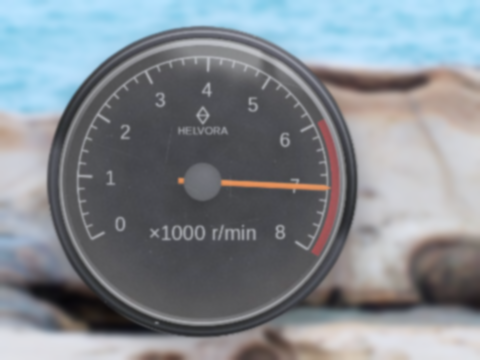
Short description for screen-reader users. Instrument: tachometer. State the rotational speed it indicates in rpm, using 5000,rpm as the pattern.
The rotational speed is 7000,rpm
